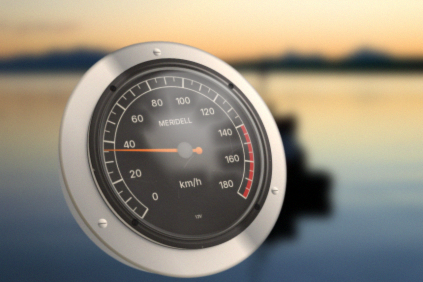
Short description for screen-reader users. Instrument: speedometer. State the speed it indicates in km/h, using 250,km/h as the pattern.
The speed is 35,km/h
